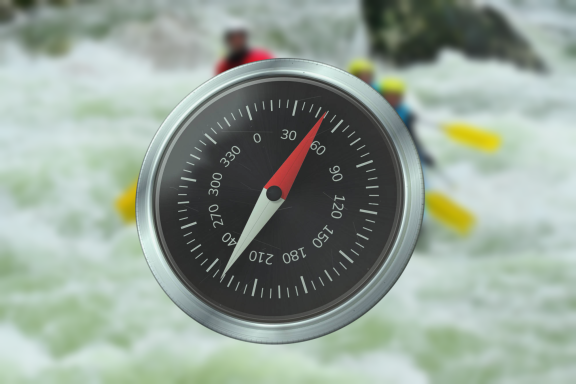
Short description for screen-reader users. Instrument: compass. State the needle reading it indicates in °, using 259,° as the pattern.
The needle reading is 50,°
